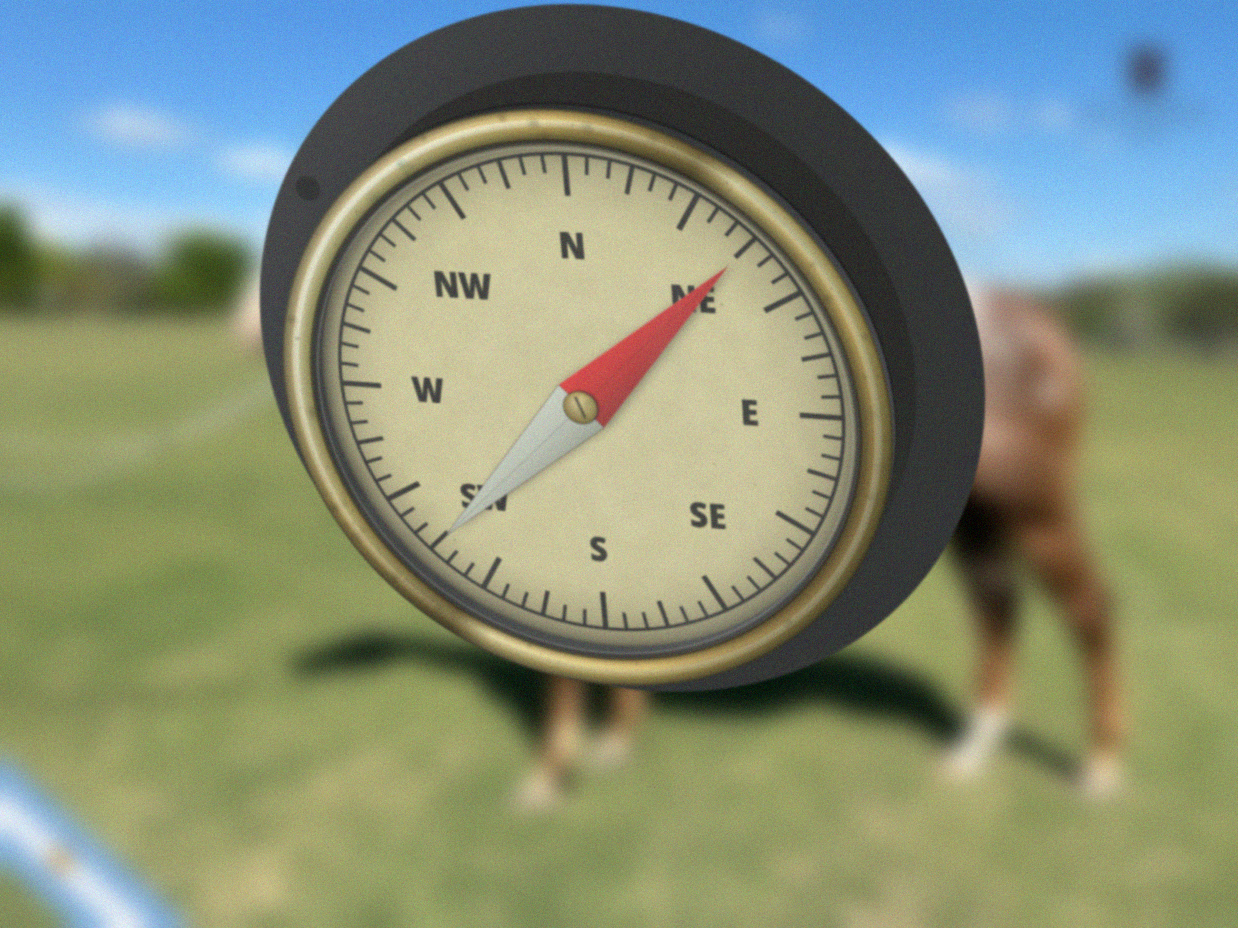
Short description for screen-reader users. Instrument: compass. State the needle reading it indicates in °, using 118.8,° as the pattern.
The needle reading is 45,°
